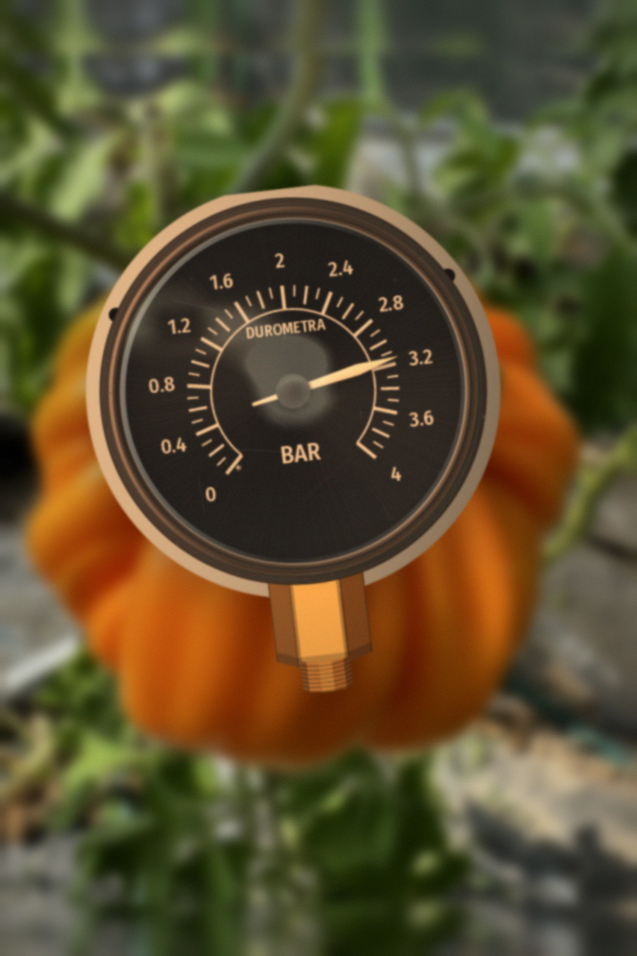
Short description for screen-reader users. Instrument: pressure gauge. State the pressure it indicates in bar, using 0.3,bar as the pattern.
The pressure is 3.15,bar
